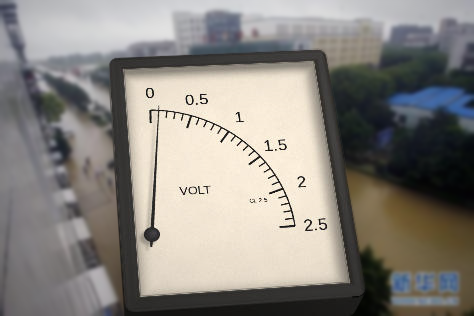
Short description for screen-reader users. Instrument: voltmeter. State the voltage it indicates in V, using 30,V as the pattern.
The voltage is 0.1,V
